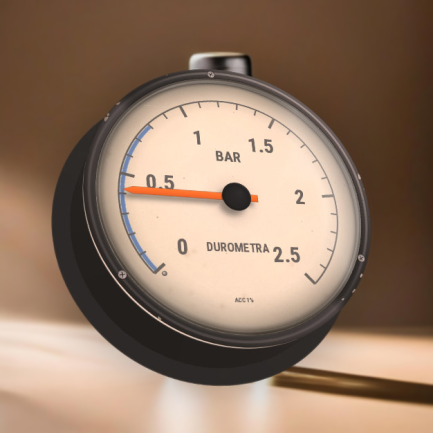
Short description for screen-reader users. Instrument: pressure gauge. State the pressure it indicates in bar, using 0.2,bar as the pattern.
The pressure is 0.4,bar
